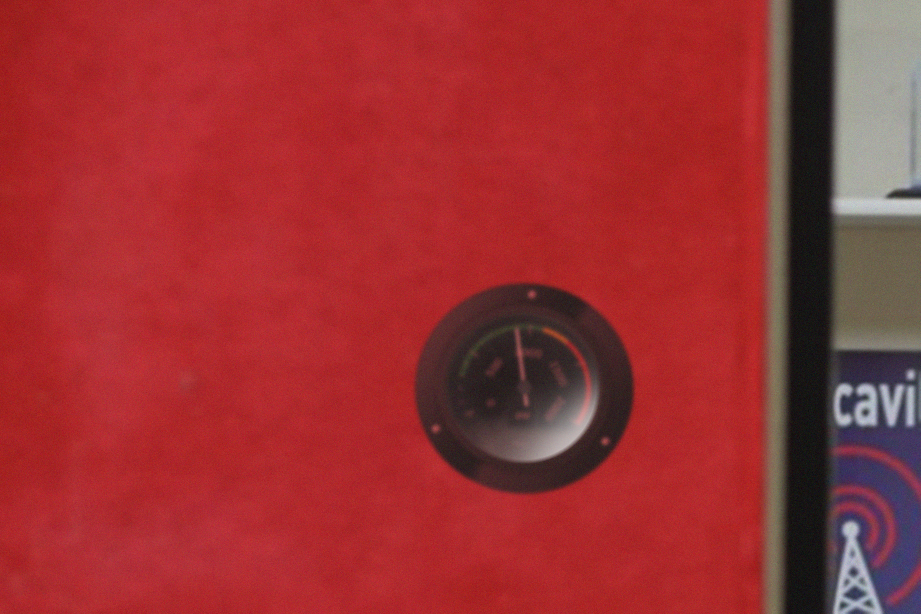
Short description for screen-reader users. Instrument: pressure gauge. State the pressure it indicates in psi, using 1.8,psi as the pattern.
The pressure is 900,psi
